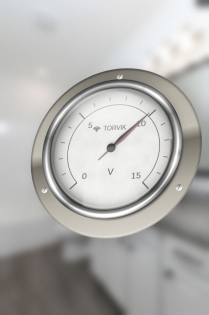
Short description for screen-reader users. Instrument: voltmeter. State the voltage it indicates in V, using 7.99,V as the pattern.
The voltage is 10,V
